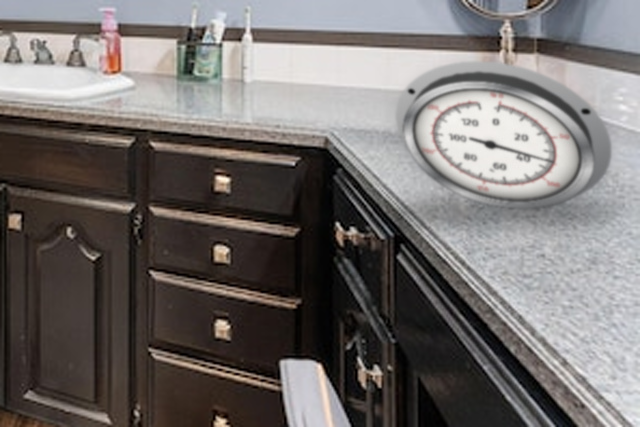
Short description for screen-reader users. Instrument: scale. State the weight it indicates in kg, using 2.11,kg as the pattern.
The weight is 35,kg
